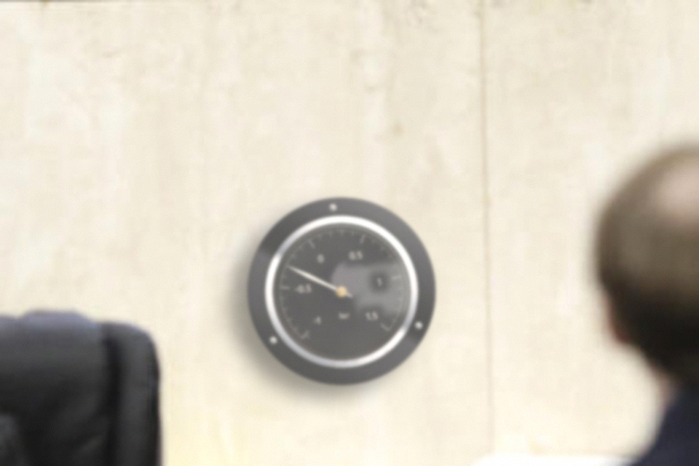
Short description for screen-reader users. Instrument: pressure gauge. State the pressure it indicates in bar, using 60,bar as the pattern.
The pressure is -0.3,bar
